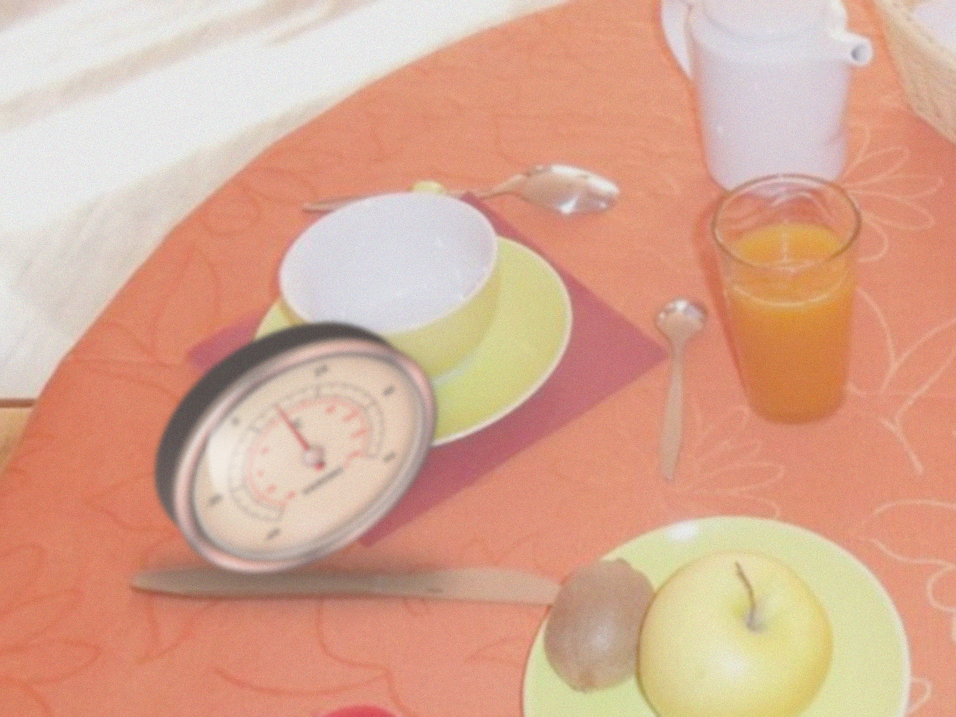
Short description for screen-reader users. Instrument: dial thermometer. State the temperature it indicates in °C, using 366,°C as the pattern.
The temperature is 8,°C
